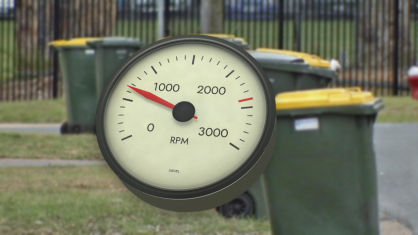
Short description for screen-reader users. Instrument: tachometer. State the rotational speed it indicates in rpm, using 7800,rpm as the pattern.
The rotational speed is 650,rpm
